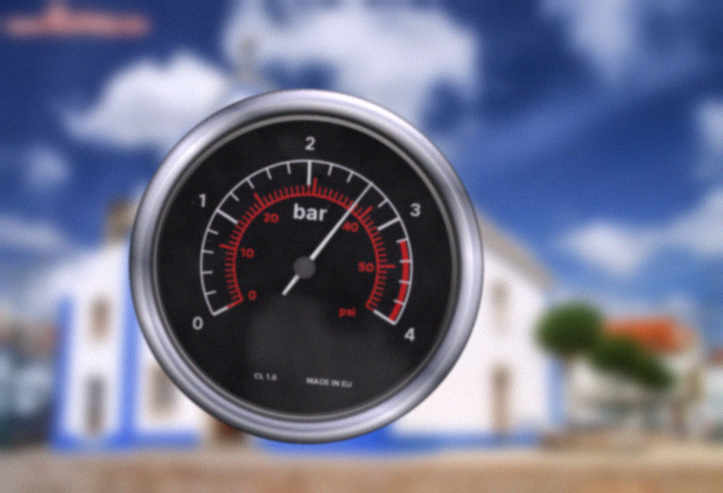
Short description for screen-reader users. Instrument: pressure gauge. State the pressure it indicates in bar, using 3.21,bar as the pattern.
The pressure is 2.6,bar
